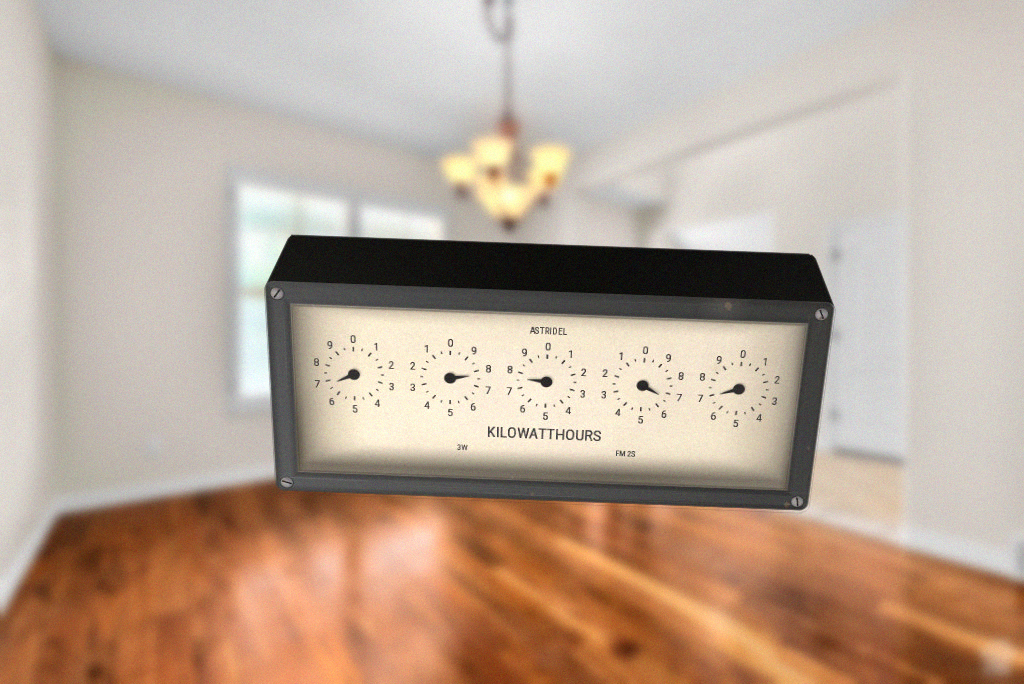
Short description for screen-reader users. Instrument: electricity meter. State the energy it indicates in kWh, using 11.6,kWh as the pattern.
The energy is 67767,kWh
